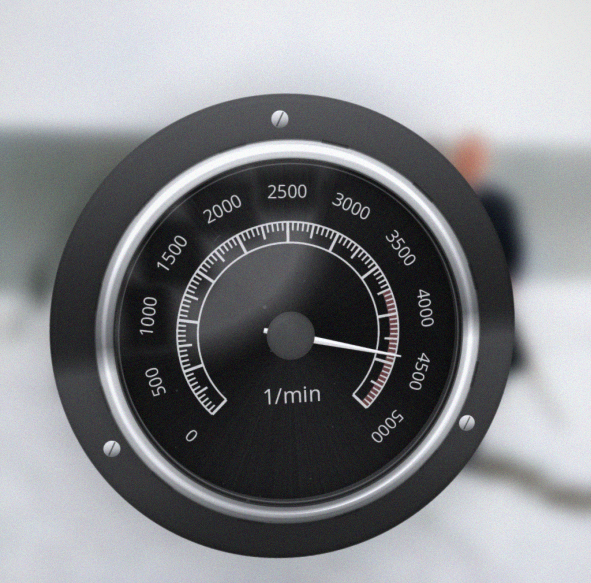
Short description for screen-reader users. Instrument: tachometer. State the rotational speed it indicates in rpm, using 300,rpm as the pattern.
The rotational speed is 4400,rpm
